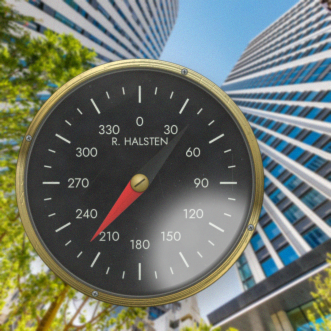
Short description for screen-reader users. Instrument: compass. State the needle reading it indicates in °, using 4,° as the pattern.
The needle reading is 220,°
